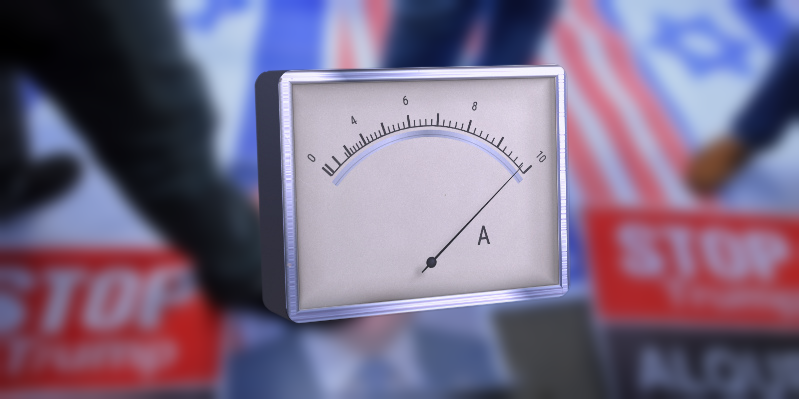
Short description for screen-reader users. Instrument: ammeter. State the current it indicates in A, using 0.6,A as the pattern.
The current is 9.8,A
